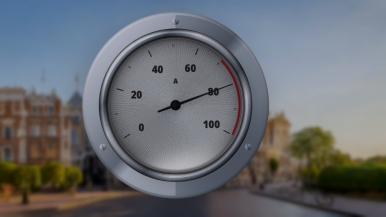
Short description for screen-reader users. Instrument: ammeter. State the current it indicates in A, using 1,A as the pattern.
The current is 80,A
